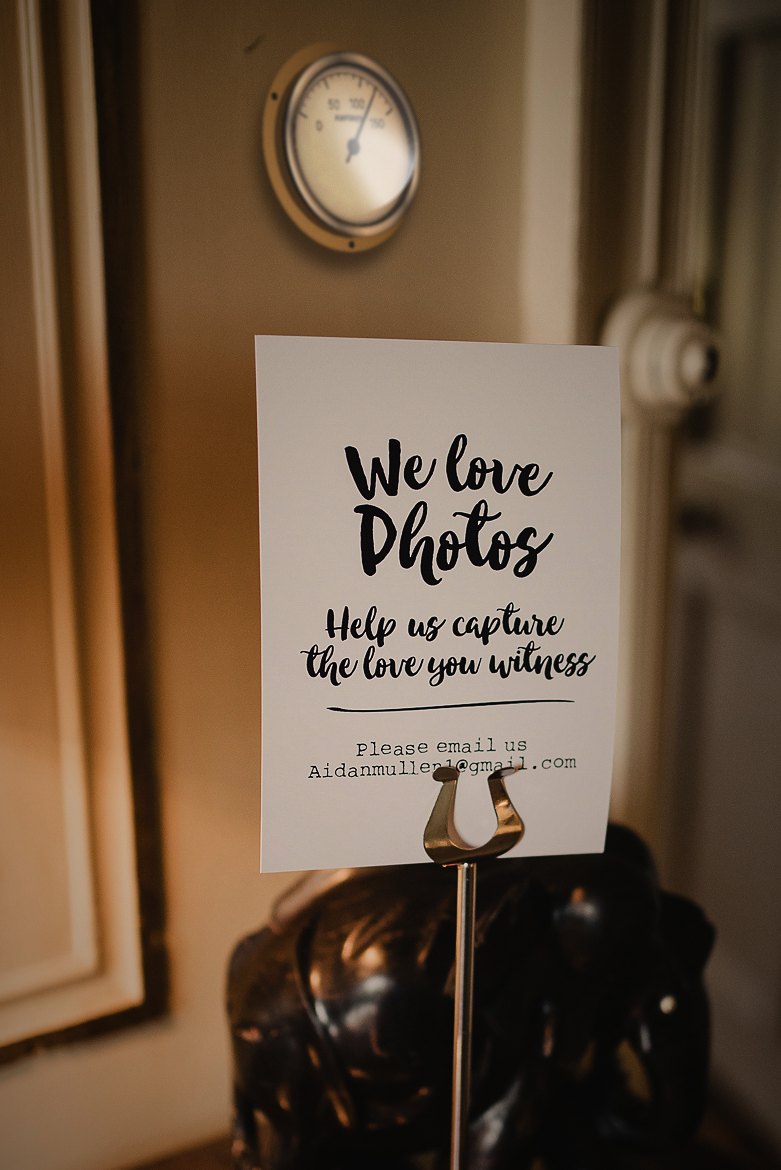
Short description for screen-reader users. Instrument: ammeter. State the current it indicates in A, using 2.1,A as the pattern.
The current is 120,A
